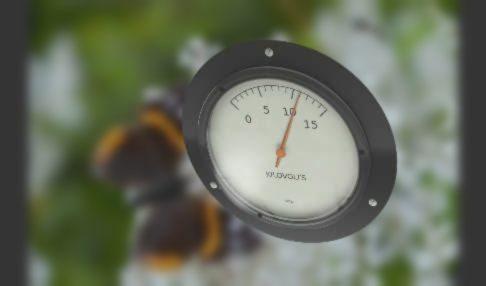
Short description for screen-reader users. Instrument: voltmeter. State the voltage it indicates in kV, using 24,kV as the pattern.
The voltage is 11,kV
